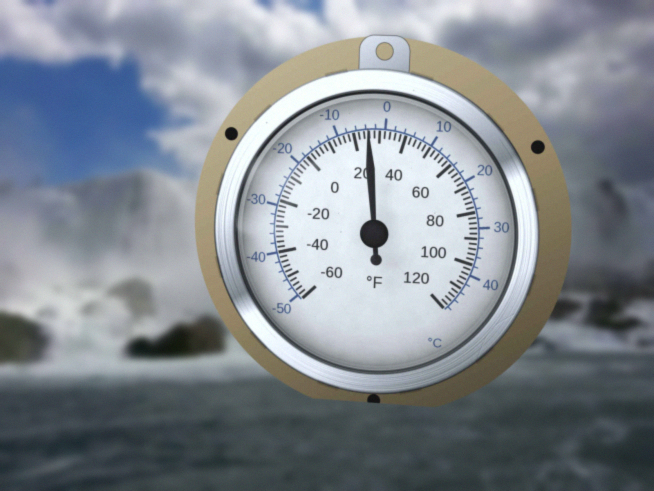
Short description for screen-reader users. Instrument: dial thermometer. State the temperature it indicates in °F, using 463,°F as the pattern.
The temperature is 26,°F
